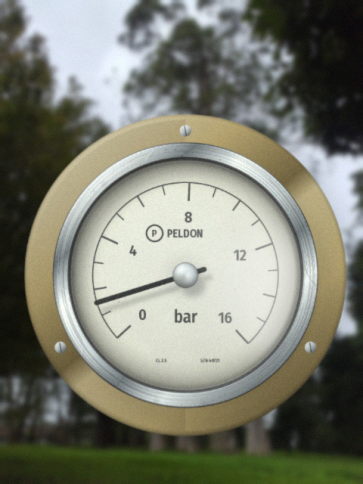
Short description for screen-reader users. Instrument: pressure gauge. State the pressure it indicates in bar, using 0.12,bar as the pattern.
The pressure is 1.5,bar
